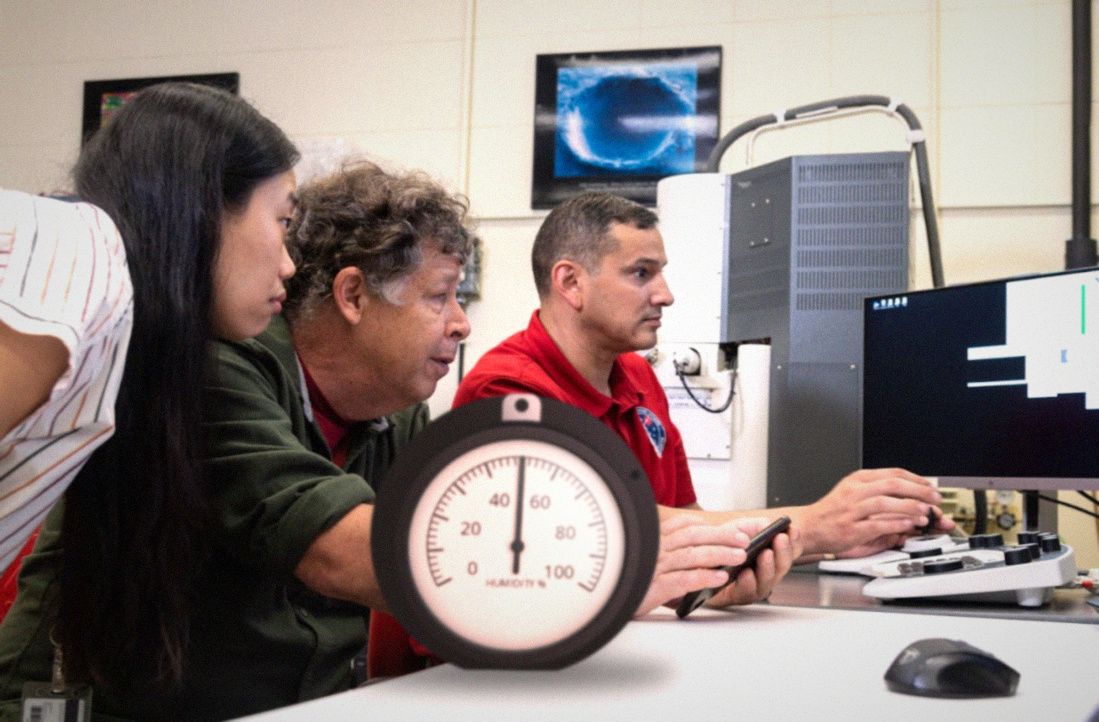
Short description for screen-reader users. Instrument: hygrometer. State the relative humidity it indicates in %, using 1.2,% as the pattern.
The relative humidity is 50,%
